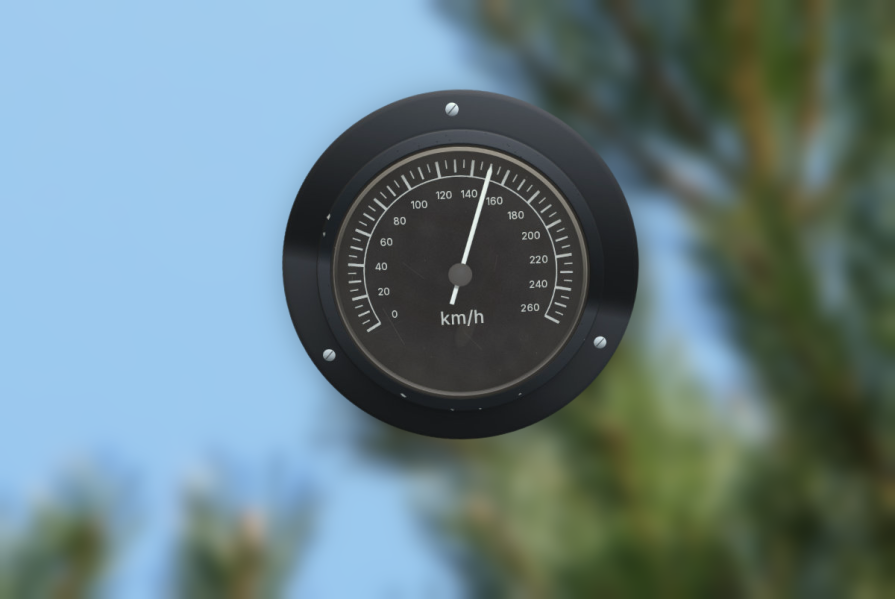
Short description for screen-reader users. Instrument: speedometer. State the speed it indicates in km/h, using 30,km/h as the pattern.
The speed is 150,km/h
